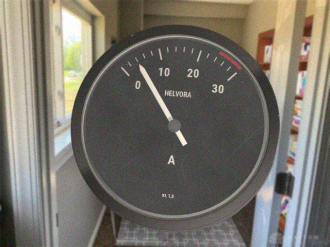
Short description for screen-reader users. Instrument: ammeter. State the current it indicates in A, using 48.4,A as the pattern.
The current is 4,A
